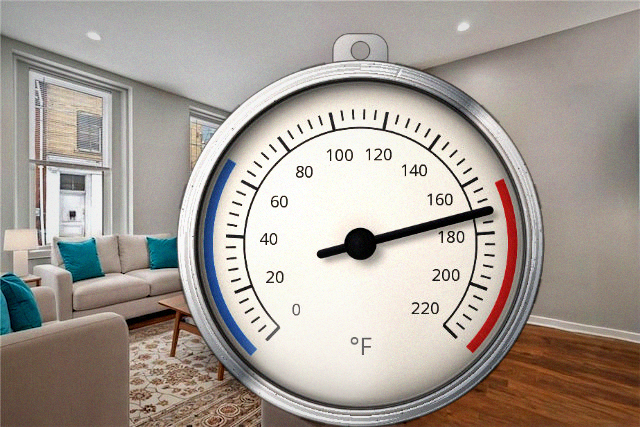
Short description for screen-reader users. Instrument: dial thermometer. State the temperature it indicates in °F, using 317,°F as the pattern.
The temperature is 172,°F
